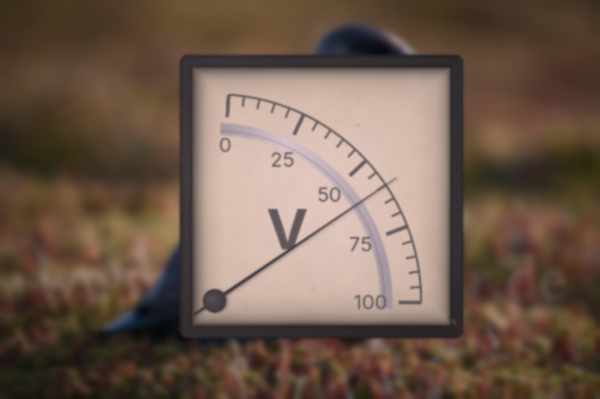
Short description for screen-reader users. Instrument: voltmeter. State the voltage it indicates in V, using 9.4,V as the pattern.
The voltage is 60,V
